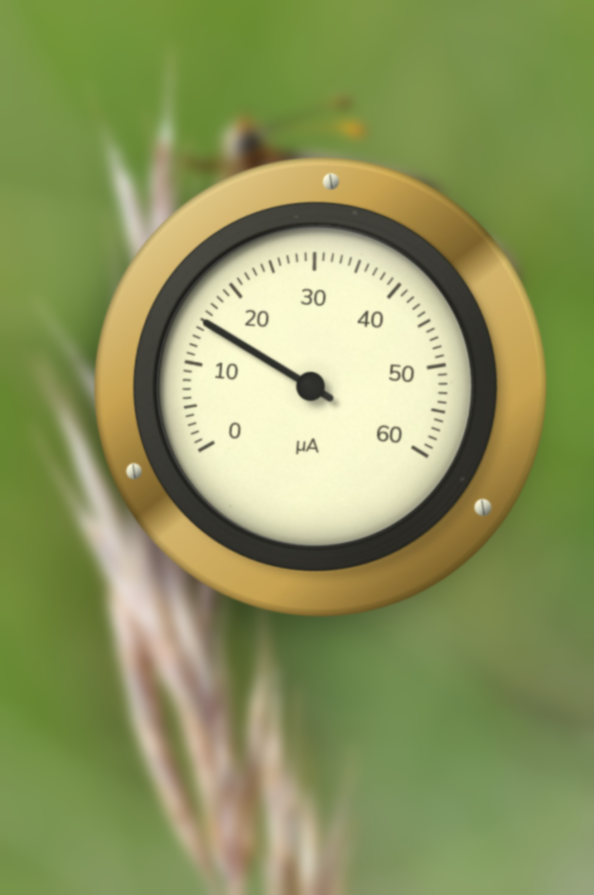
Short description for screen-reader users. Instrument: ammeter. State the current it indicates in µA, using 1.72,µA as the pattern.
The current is 15,µA
